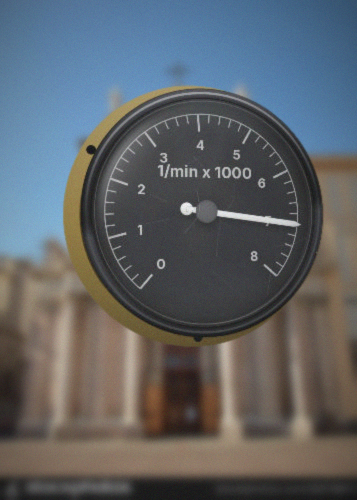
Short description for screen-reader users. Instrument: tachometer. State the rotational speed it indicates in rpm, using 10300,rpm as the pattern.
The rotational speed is 7000,rpm
